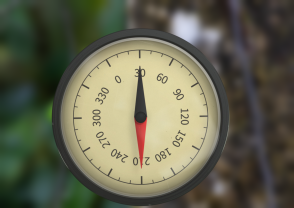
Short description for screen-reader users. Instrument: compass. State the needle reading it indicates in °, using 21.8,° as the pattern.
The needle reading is 210,°
